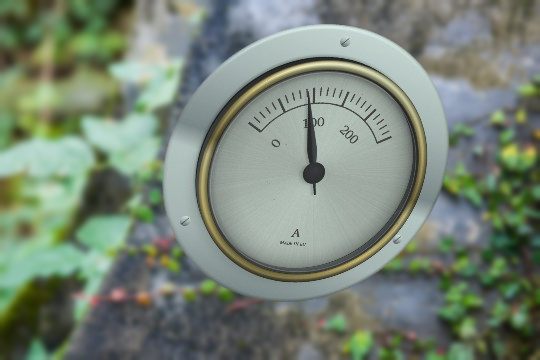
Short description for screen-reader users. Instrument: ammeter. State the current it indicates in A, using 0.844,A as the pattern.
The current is 90,A
